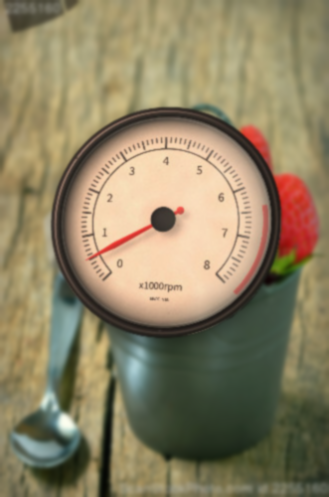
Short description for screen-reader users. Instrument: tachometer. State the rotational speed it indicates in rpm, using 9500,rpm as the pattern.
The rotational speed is 500,rpm
